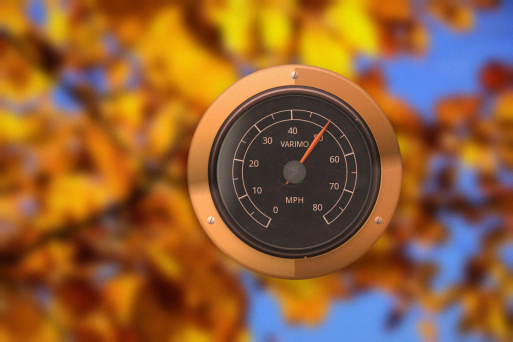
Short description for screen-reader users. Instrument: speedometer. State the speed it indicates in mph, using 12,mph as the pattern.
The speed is 50,mph
